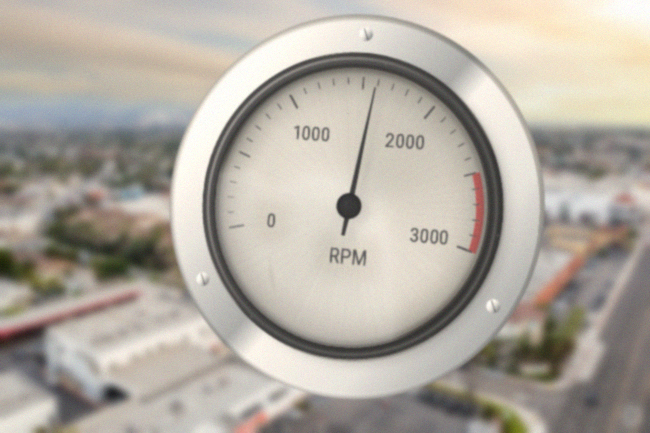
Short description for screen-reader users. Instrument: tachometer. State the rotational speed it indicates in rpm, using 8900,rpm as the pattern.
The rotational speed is 1600,rpm
